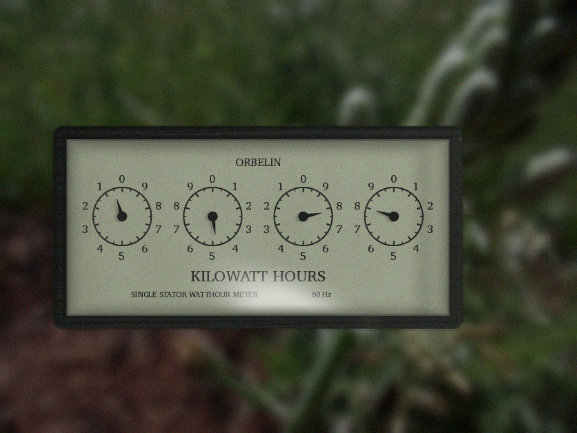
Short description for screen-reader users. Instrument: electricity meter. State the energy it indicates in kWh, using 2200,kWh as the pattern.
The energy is 478,kWh
